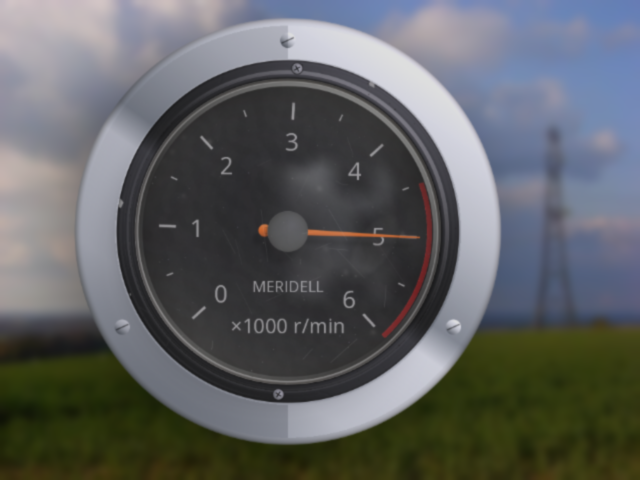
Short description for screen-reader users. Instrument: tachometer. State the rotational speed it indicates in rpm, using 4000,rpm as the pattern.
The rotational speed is 5000,rpm
